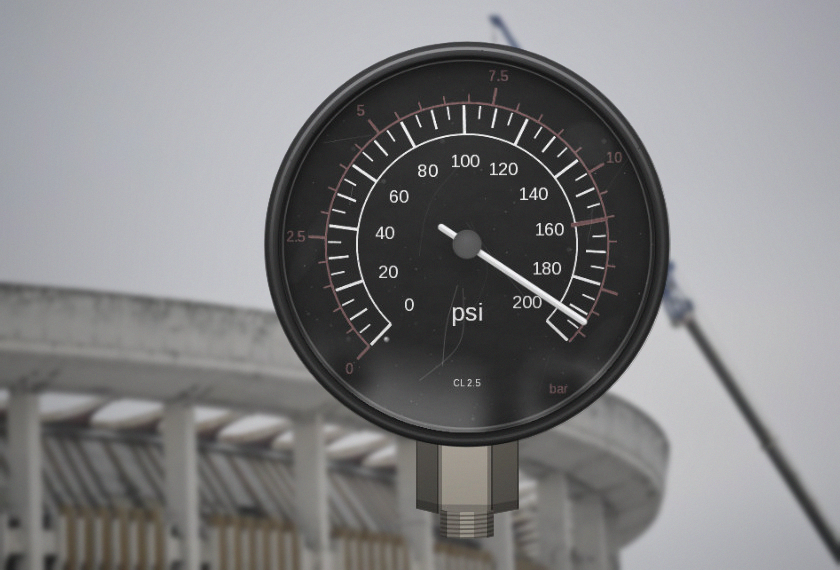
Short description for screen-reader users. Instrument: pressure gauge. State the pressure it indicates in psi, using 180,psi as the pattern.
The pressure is 192.5,psi
